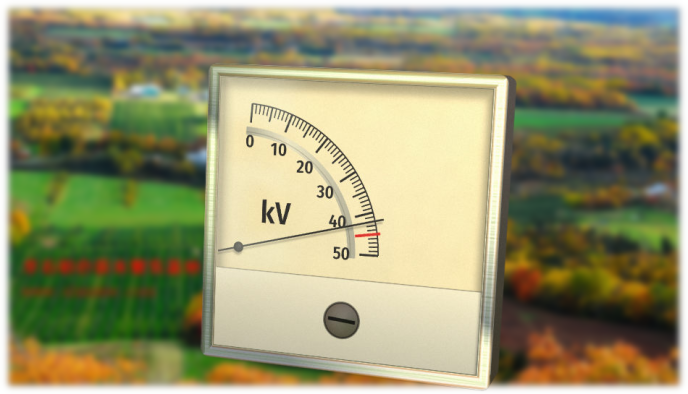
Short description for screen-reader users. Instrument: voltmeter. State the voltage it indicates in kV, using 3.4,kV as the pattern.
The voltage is 42,kV
